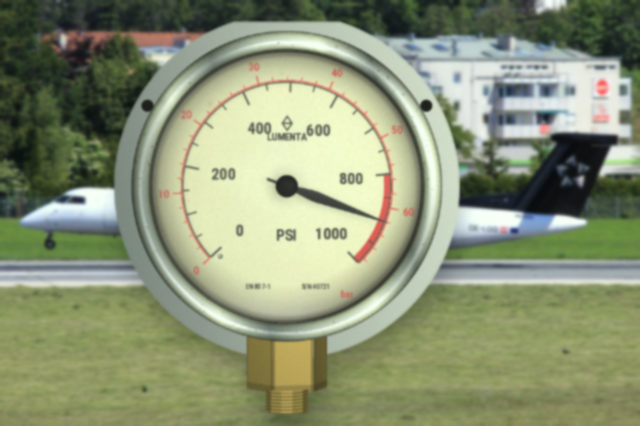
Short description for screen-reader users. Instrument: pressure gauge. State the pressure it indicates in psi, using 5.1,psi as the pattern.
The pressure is 900,psi
